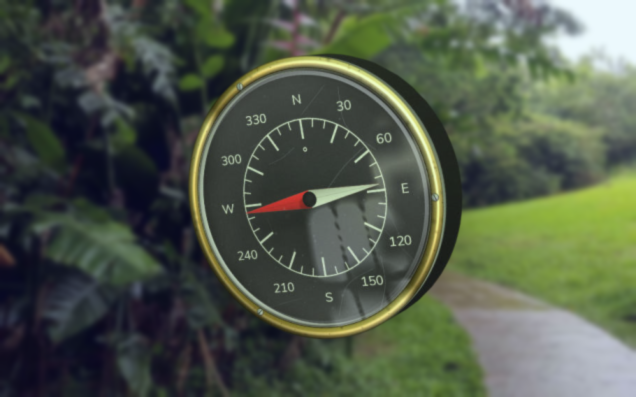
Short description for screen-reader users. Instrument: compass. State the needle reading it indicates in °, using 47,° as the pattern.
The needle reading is 265,°
